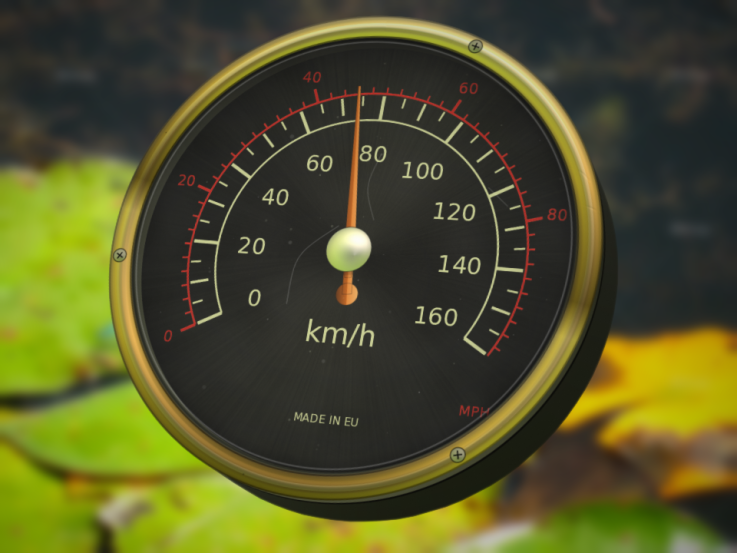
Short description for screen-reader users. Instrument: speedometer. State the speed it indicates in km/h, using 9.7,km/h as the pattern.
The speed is 75,km/h
